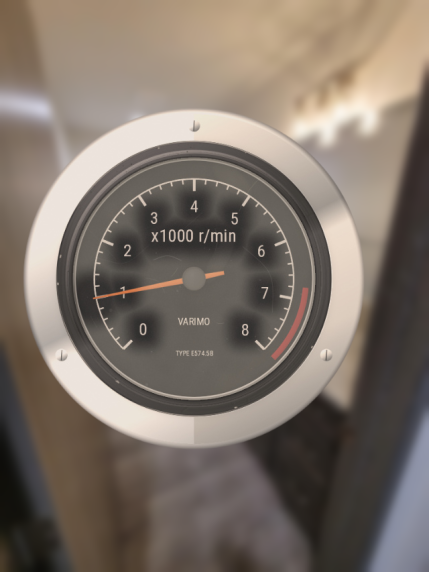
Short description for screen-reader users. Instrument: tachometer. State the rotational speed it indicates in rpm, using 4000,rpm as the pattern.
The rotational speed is 1000,rpm
